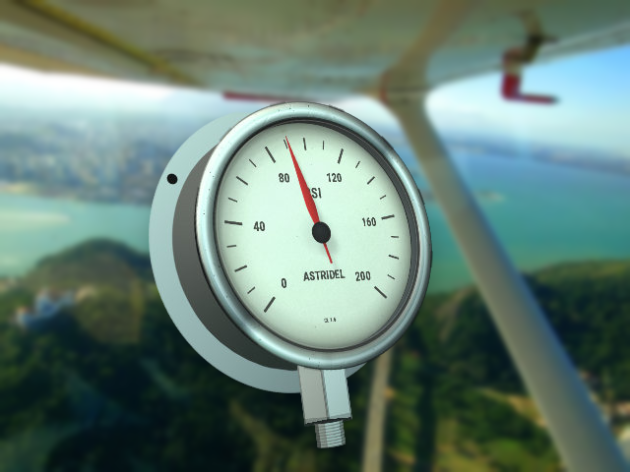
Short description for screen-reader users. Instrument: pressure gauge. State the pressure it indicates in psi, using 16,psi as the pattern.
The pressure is 90,psi
